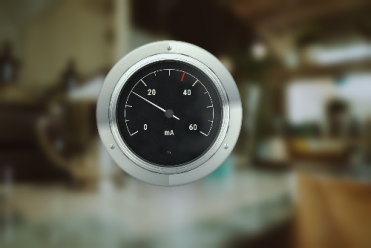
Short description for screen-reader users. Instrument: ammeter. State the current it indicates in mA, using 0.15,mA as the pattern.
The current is 15,mA
